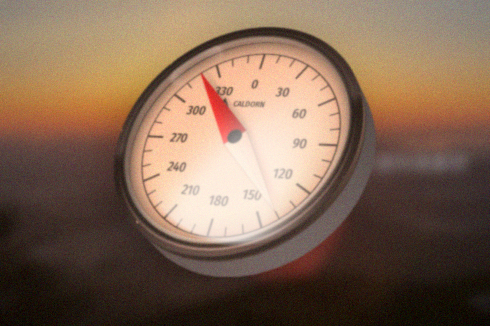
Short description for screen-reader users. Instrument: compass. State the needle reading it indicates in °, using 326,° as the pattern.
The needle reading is 320,°
